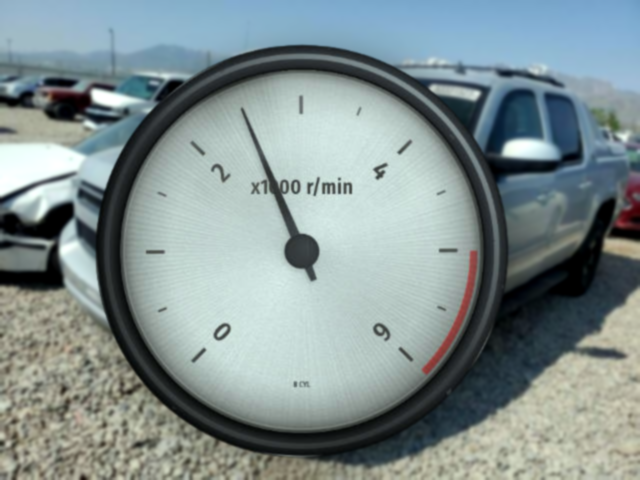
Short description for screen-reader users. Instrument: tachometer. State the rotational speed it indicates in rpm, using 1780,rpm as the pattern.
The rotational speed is 2500,rpm
